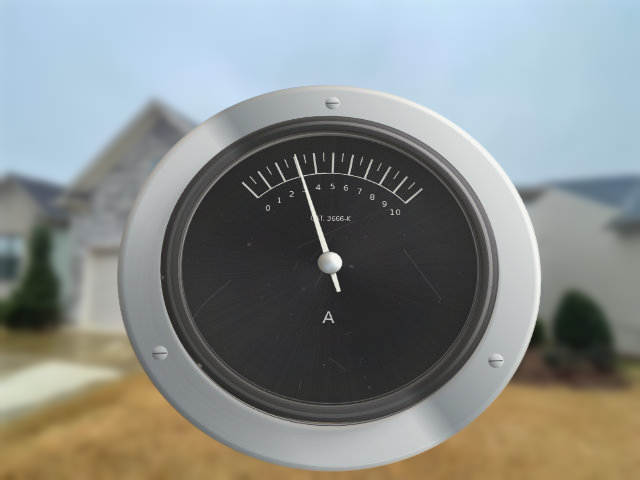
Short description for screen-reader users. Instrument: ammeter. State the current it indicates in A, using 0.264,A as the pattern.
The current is 3,A
